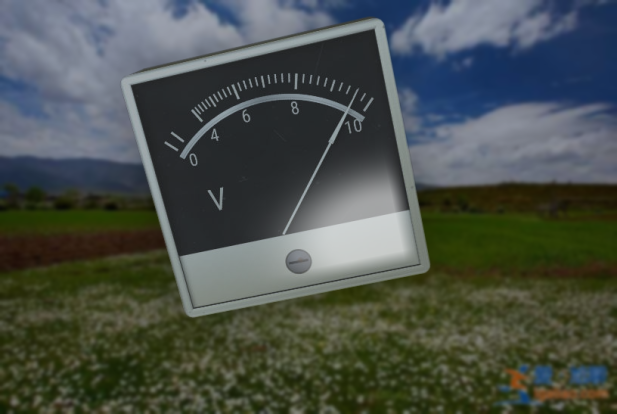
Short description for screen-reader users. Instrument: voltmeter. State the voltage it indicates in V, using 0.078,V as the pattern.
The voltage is 9.6,V
